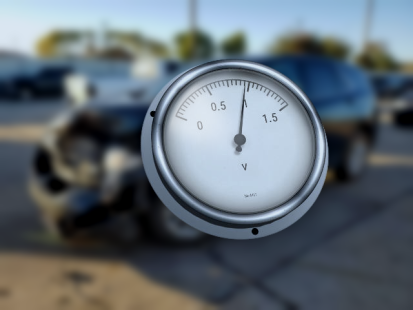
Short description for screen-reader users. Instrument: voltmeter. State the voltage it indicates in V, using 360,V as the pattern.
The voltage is 0.95,V
